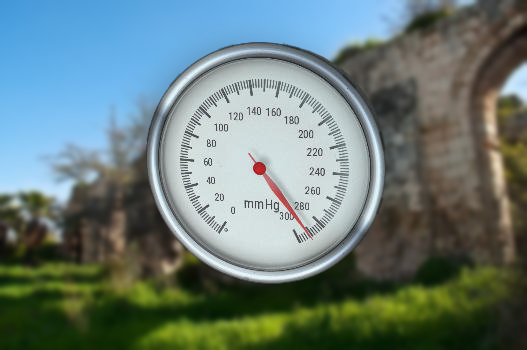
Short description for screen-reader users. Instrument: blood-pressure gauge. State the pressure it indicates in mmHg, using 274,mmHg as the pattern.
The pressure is 290,mmHg
